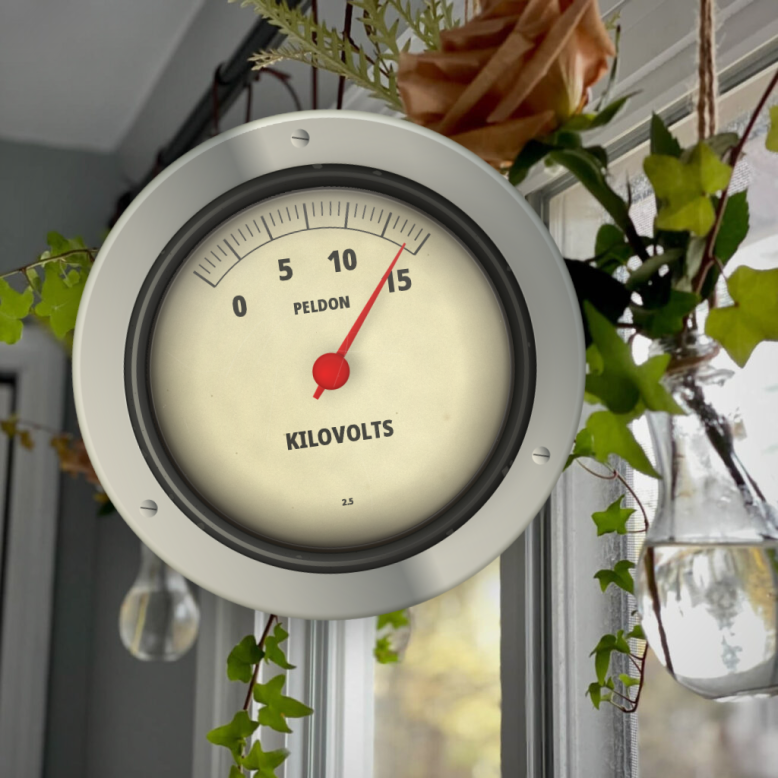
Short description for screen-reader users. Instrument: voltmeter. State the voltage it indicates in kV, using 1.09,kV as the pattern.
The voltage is 14,kV
